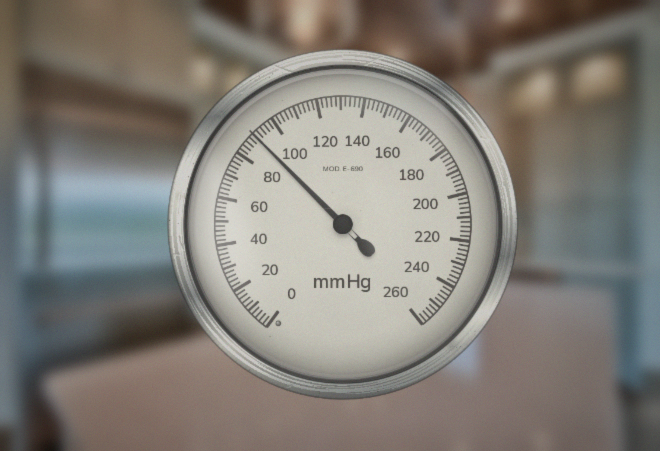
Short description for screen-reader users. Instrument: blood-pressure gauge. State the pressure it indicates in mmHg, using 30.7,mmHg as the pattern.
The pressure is 90,mmHg
